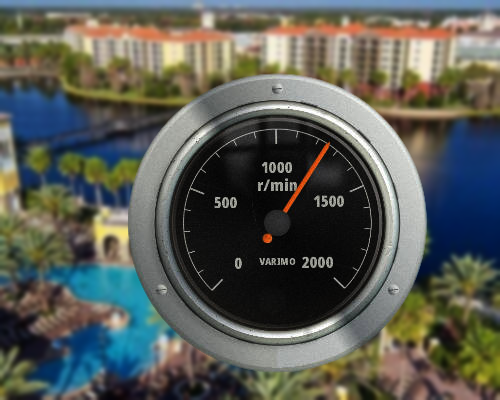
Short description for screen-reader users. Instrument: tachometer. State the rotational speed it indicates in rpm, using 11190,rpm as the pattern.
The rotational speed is 1250,rpm
